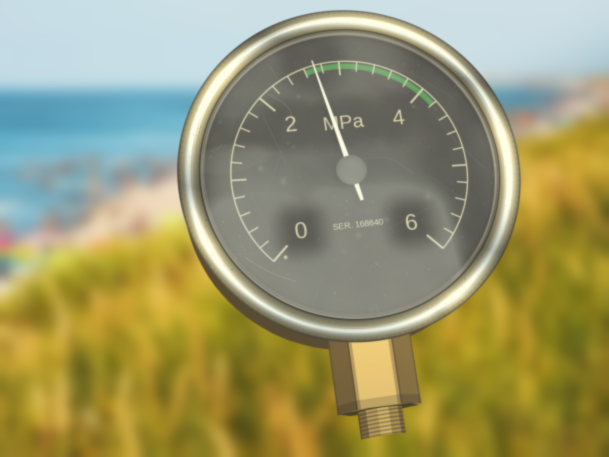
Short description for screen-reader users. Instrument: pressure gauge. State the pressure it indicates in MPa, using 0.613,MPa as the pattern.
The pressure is 2.7,MPa
